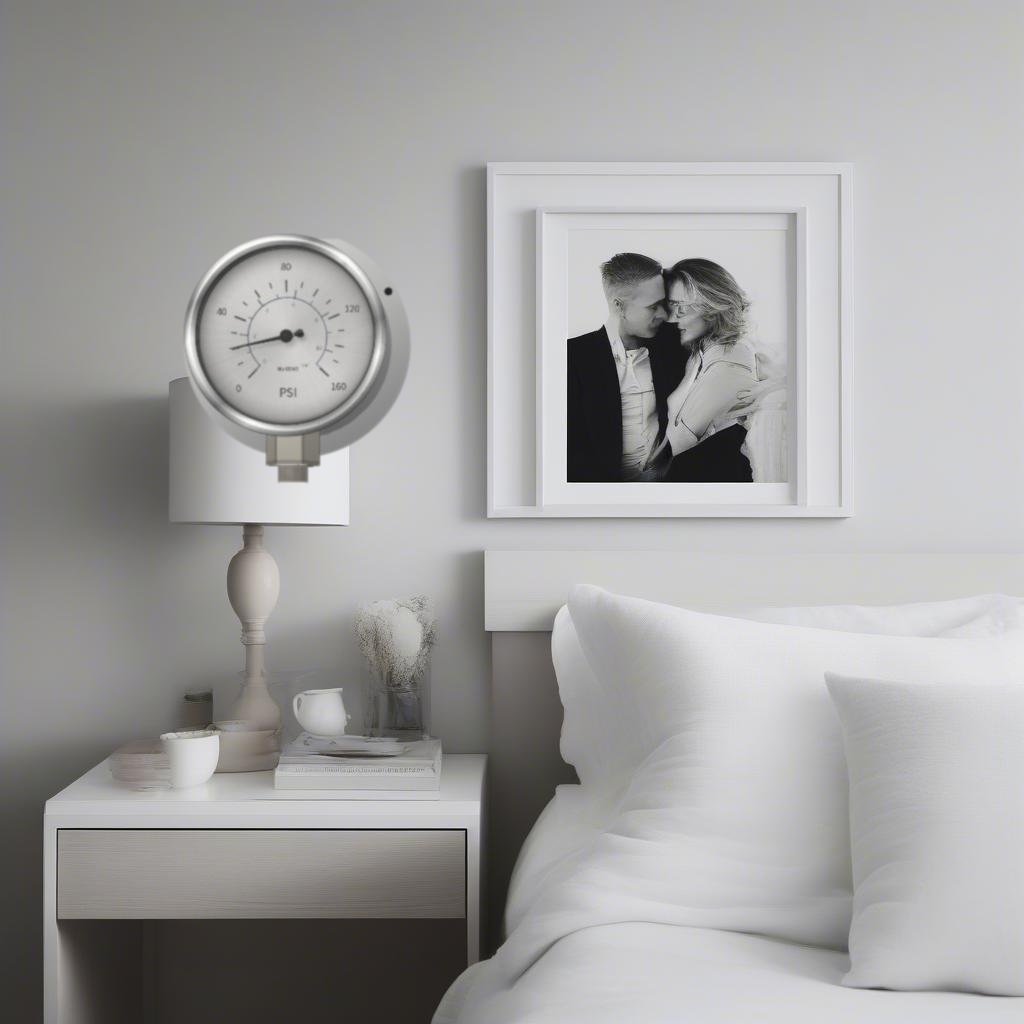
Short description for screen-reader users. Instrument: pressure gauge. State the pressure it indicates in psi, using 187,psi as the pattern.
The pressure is 20,psi
